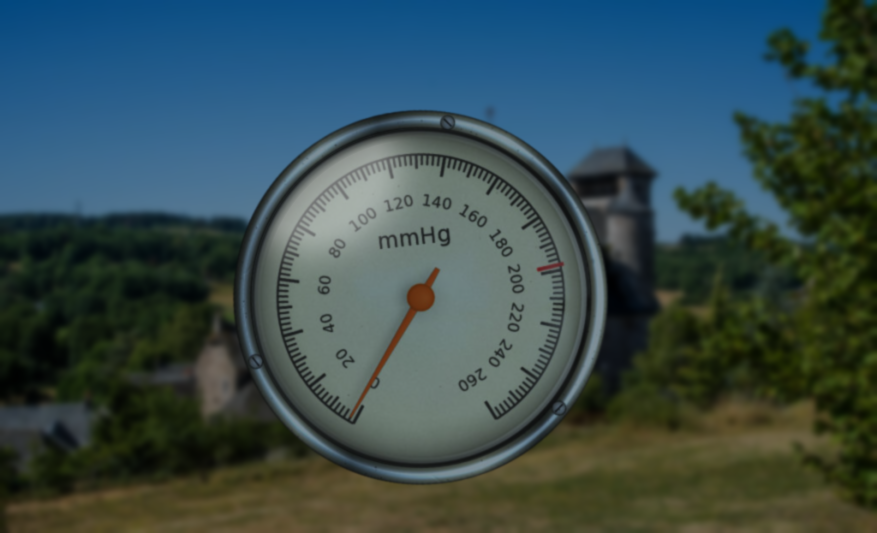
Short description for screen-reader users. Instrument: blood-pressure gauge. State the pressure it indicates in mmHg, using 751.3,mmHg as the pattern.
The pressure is 2,mmHg
